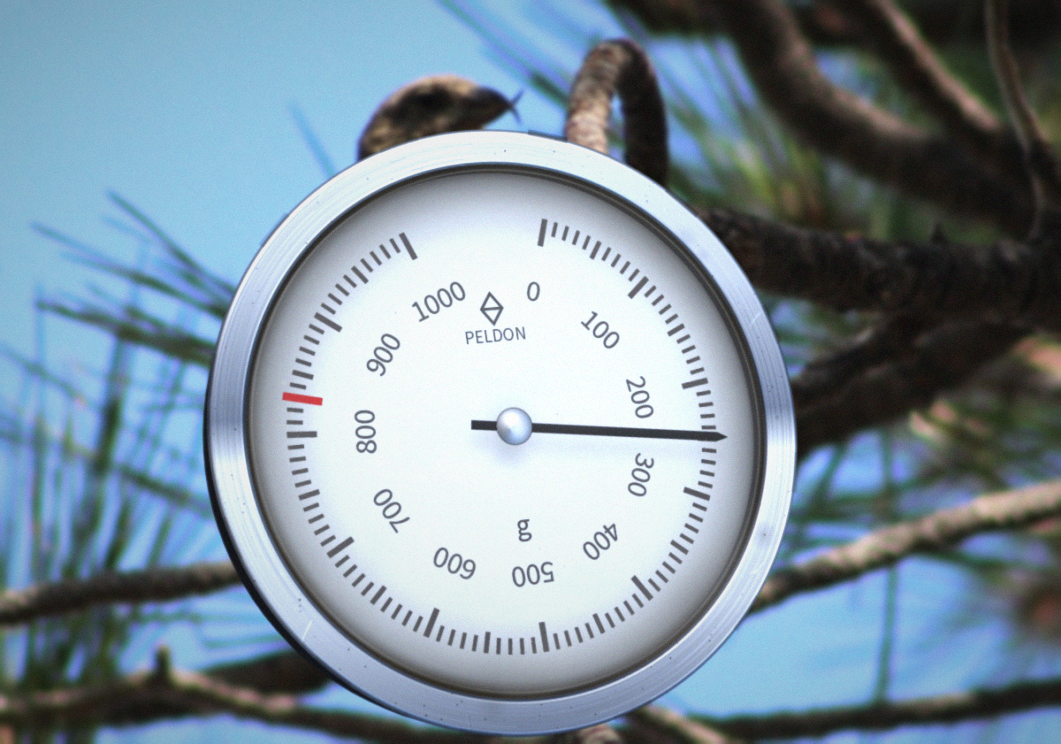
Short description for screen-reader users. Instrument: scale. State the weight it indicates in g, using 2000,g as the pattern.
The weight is 250,g
